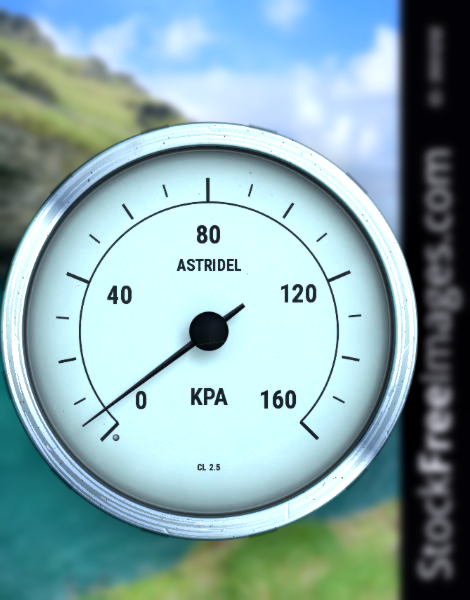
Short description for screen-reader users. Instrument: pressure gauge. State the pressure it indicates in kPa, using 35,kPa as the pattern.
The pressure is 5,kPa
